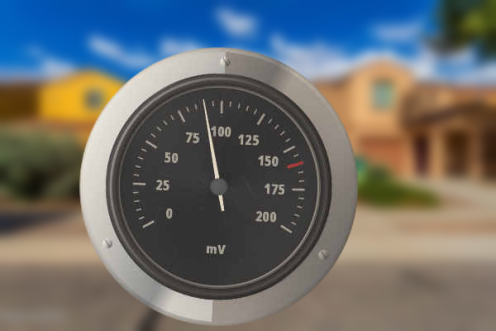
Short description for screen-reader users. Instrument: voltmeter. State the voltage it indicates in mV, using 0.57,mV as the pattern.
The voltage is 90,mV
